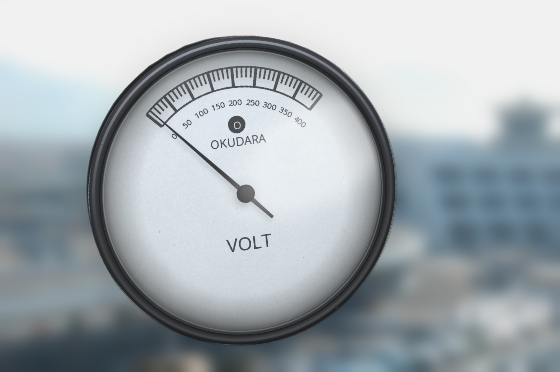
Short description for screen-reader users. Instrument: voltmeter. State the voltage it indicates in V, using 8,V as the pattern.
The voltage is 10,V
